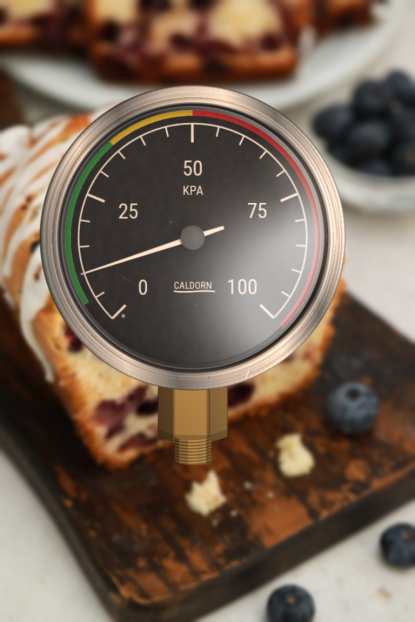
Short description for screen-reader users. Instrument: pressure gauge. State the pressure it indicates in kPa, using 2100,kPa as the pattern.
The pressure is 10,kPa
